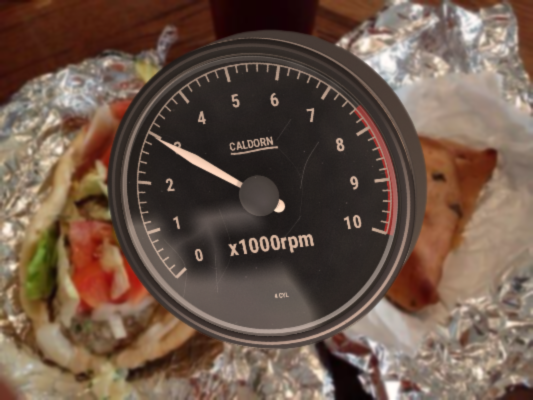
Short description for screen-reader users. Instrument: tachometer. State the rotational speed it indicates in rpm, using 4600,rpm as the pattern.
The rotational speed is 3000,rpm
